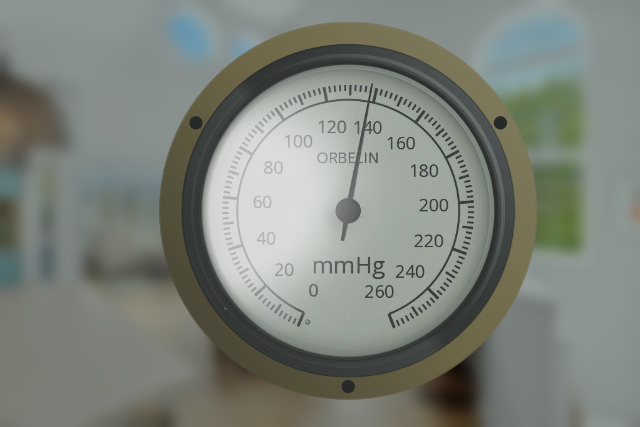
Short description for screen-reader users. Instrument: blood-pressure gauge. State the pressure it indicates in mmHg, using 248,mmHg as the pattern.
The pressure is 138,mmHg
